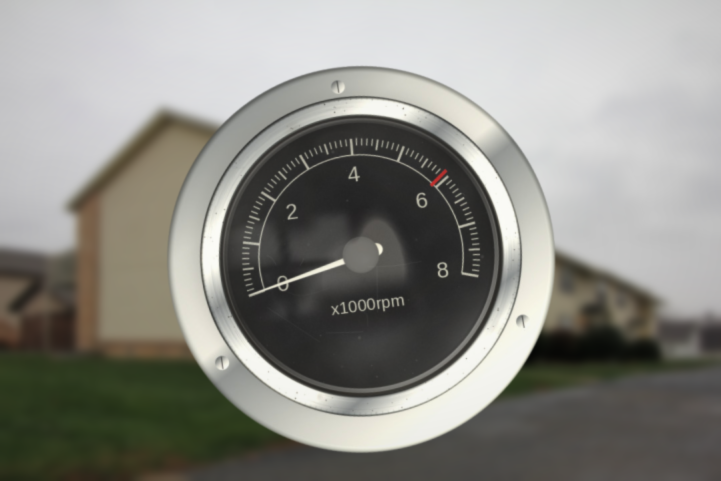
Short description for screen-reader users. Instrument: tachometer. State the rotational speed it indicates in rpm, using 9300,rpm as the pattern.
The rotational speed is 0,rpm
